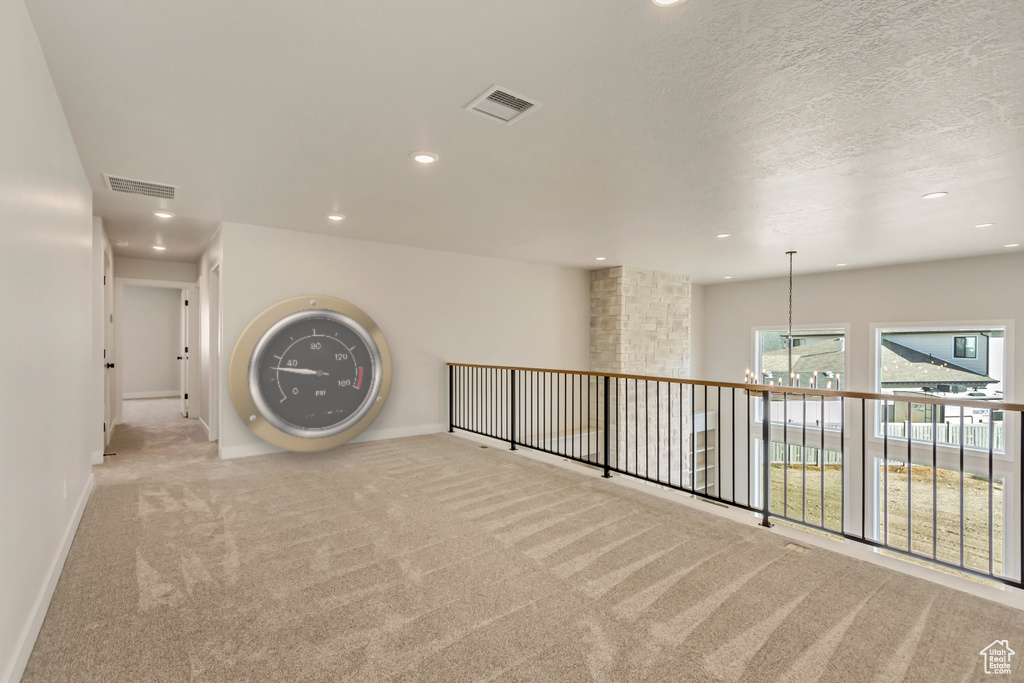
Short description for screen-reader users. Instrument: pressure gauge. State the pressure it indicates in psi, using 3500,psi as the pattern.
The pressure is 30,psi
